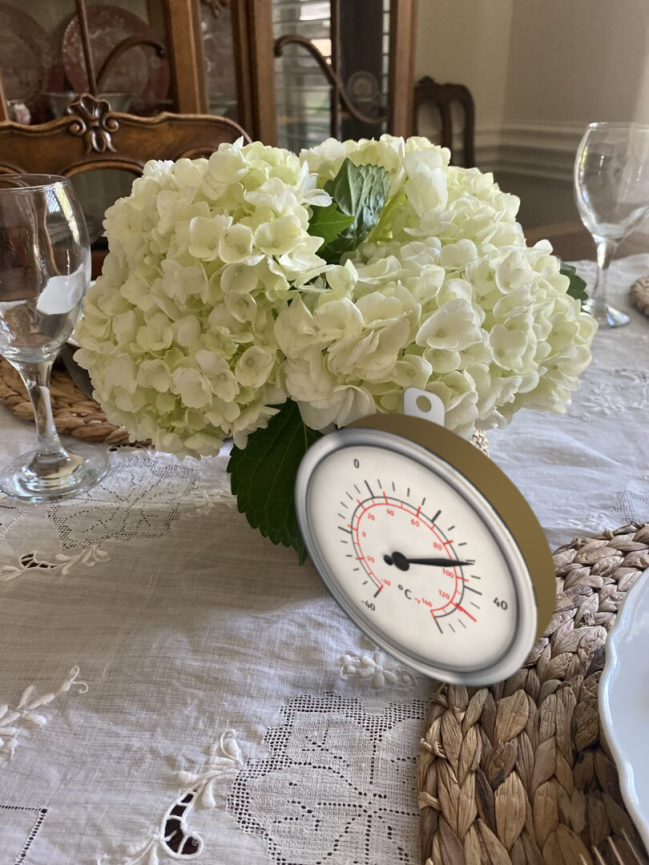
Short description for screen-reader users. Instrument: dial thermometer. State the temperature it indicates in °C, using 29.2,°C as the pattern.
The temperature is 32,°C
